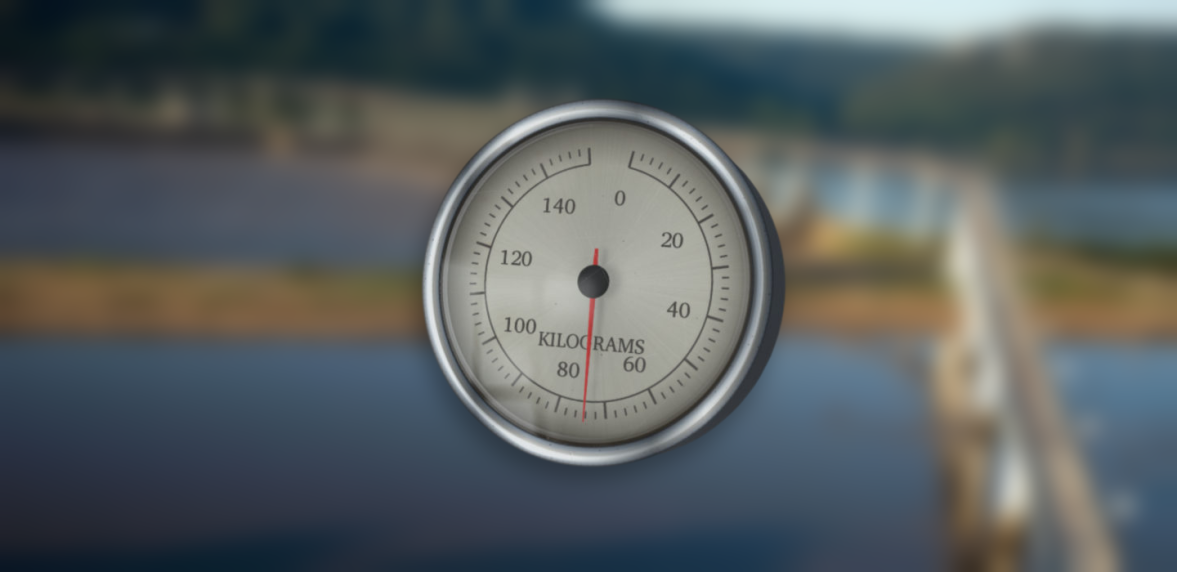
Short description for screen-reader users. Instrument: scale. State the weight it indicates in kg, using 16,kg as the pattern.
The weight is 74,kg
